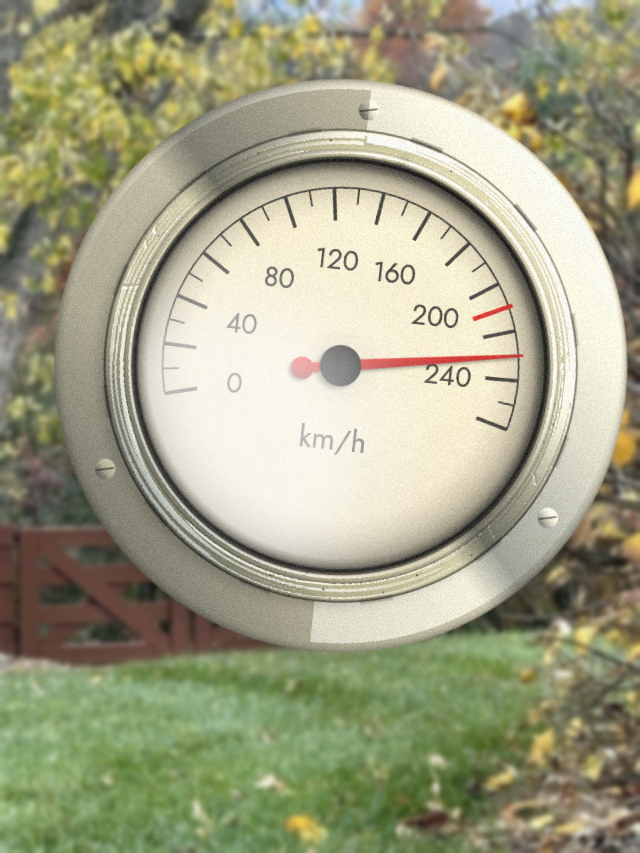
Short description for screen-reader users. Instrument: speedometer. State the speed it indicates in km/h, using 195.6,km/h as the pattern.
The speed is 230,km/h
